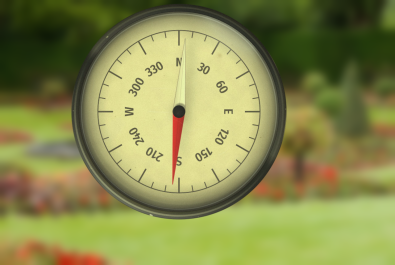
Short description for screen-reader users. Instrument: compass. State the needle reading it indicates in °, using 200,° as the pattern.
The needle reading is 185,°
